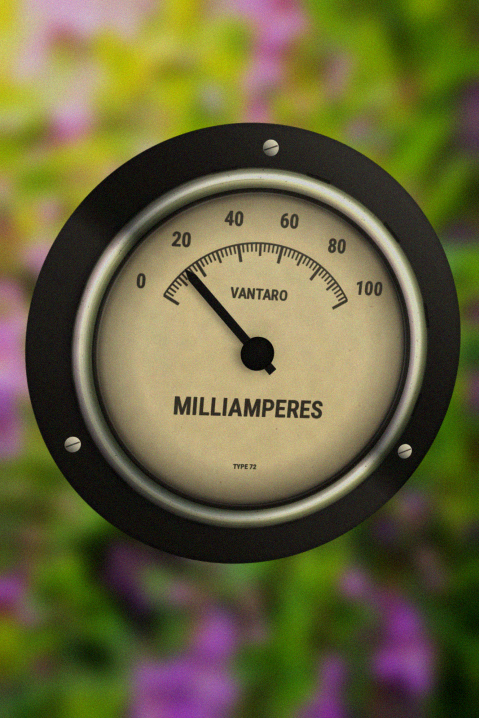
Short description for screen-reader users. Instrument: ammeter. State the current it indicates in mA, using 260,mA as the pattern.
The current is 14,mA
